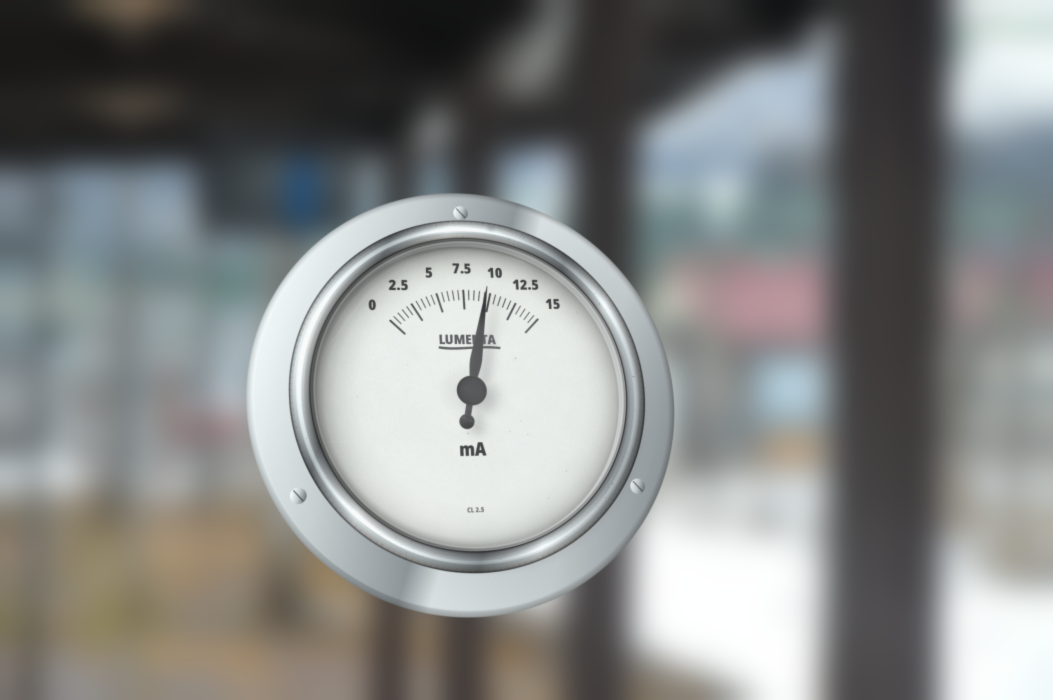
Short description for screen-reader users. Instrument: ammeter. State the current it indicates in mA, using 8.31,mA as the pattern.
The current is 9.5,mA
